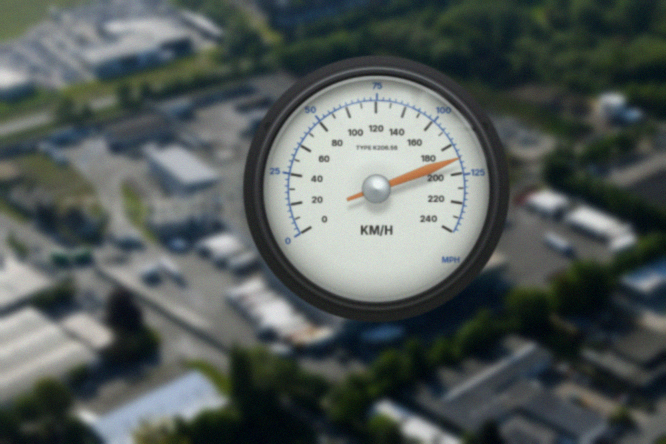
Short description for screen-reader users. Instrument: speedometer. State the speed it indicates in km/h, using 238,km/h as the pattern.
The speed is 190,km/h
